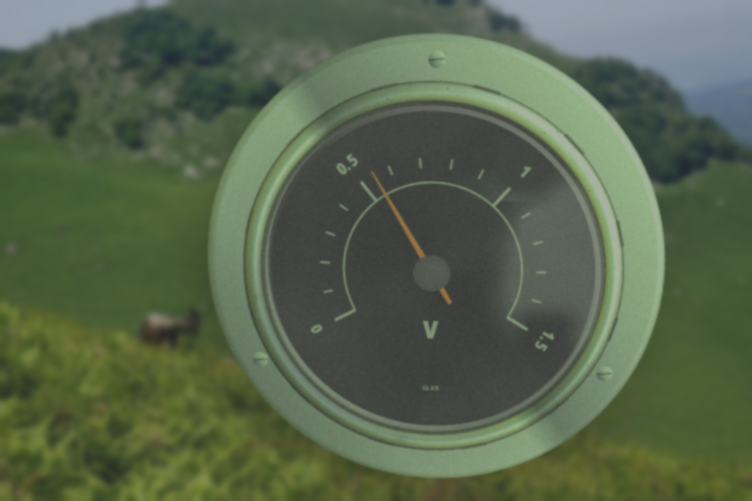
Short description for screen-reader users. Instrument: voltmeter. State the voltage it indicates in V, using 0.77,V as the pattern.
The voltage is 0.55,V
